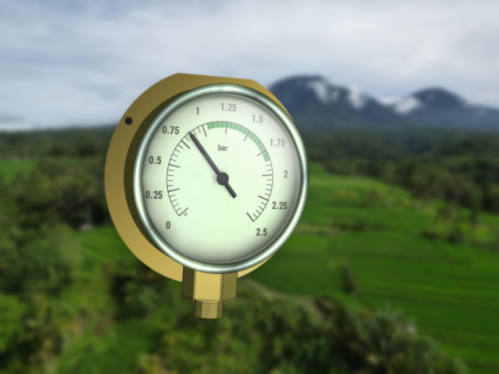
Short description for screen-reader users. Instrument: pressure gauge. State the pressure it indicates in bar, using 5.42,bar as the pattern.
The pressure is 0.85,bar
